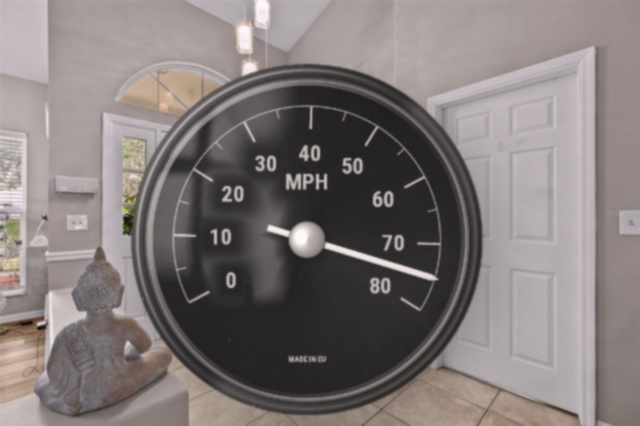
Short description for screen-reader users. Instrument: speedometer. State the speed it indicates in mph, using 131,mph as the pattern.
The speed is 75,mph
